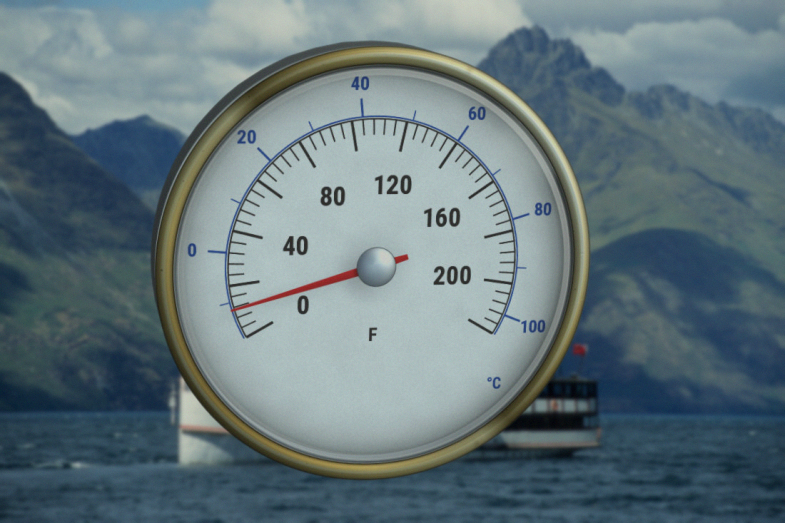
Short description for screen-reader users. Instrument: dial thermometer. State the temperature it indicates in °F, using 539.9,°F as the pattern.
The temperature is 12,°F
